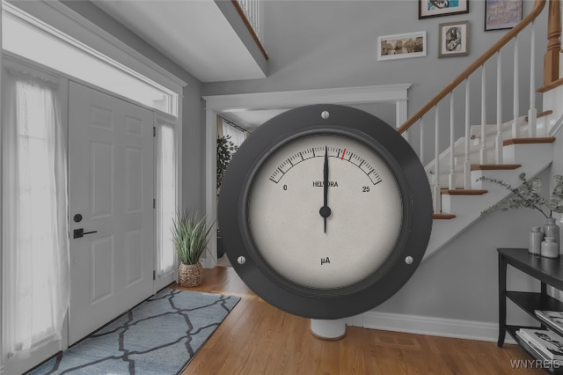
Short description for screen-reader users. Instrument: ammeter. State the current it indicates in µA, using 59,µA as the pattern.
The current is 12.5,µA
